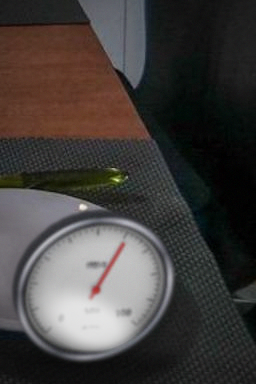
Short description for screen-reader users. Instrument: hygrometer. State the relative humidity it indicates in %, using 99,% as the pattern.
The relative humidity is 60,%
